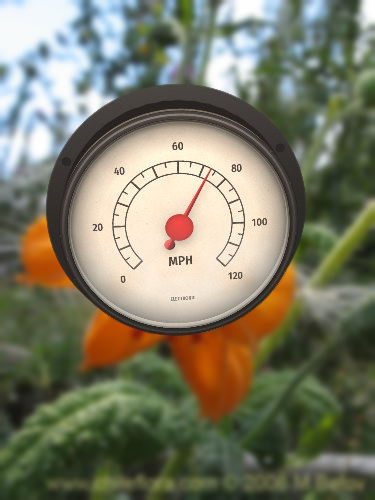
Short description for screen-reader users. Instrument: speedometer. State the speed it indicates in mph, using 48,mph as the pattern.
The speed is 72.5,mph
